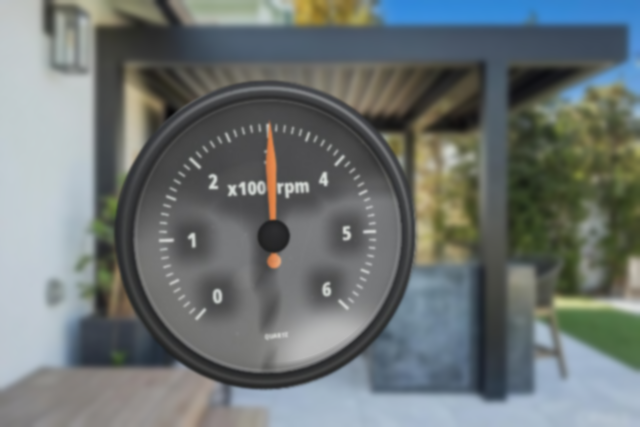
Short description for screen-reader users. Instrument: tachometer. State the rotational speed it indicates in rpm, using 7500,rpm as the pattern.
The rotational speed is 3000,rpm
